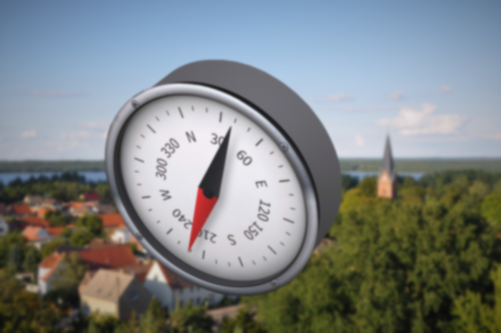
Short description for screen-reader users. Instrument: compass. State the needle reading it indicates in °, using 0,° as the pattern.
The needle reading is 220,°
